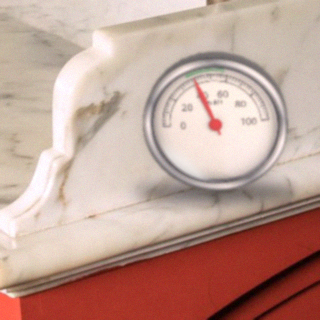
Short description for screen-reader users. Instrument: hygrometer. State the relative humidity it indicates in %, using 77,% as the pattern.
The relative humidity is 40,%
